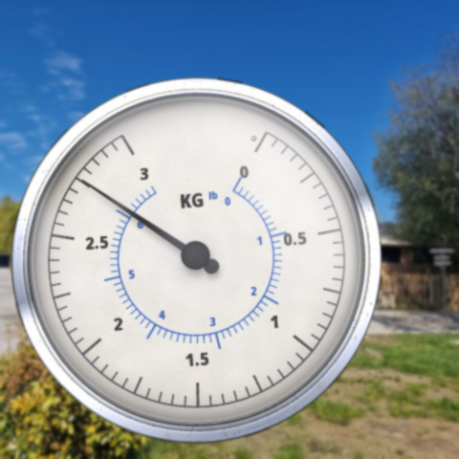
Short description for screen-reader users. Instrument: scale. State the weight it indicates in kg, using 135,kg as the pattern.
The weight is 2.75,kg
